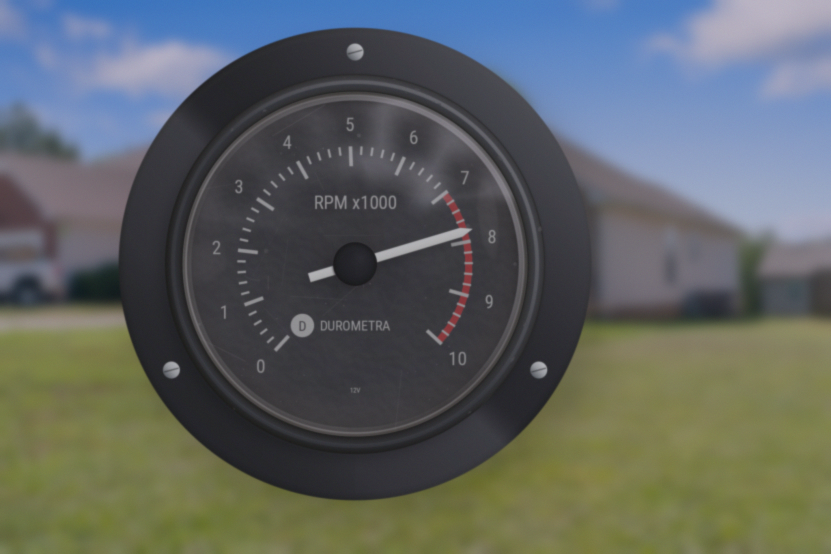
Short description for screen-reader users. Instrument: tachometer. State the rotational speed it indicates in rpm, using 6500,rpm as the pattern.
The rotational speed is 7800,rpm
